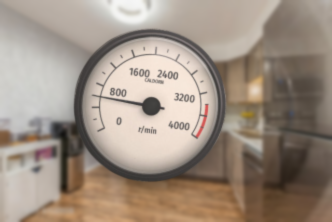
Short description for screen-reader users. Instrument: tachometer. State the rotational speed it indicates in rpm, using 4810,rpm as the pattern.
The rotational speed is 600,rpm
